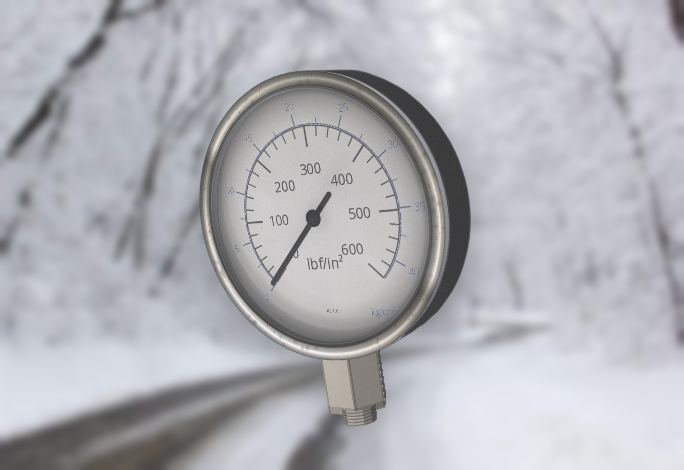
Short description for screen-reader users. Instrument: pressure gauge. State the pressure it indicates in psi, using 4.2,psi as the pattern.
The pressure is 0,psi
